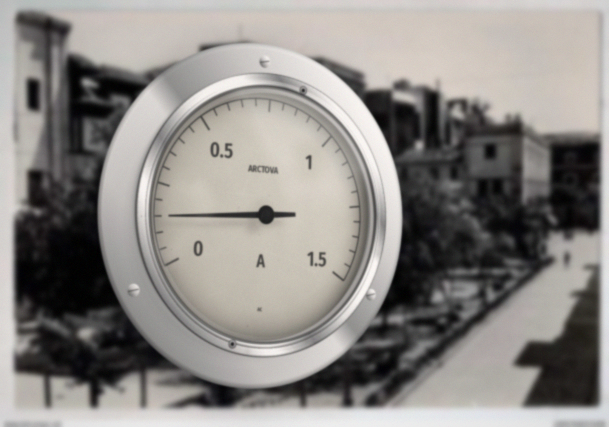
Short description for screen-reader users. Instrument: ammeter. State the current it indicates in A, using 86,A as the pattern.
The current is 0.15,A
